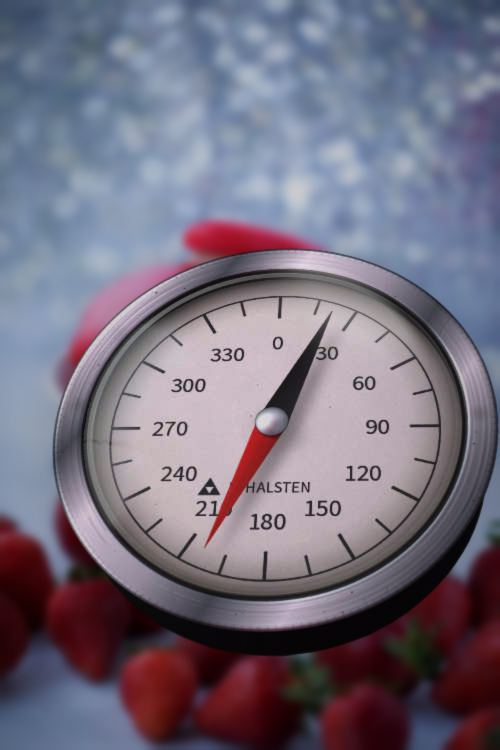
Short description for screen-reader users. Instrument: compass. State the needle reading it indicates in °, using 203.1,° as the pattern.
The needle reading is 202.5,°
